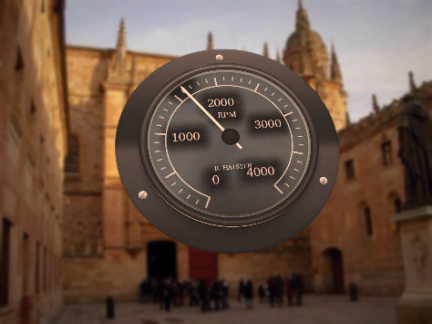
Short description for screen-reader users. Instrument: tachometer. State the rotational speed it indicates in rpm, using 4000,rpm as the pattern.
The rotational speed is 1600,rpm
